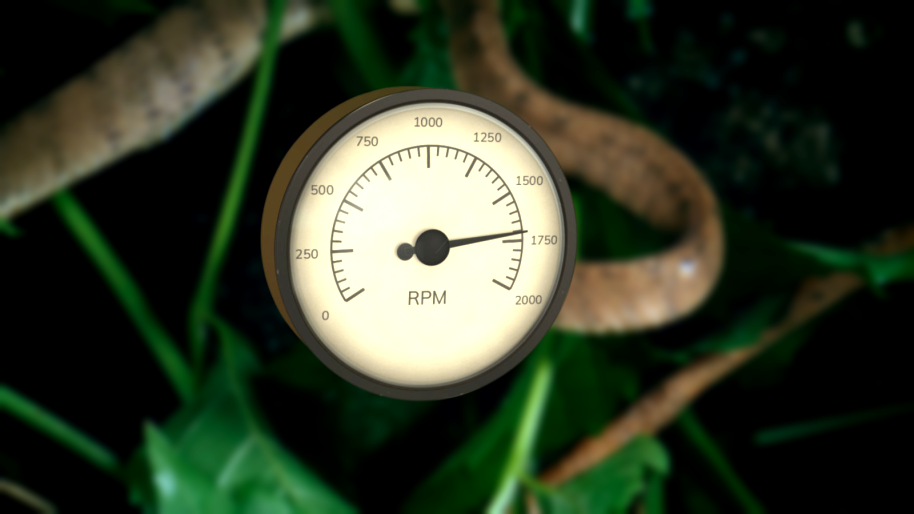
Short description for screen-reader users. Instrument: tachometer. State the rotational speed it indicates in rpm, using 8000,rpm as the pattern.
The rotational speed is 1700,rpm
